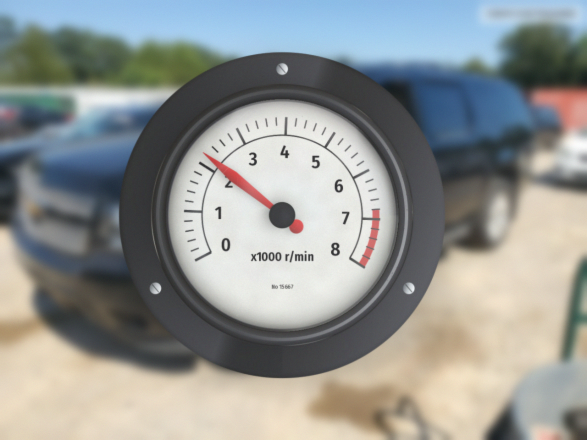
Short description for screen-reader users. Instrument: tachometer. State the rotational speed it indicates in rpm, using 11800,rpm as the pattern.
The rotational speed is 2200,rpm
